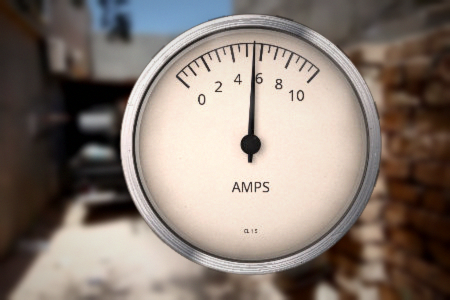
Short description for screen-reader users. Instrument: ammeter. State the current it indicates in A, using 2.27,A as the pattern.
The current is 5.5,A
